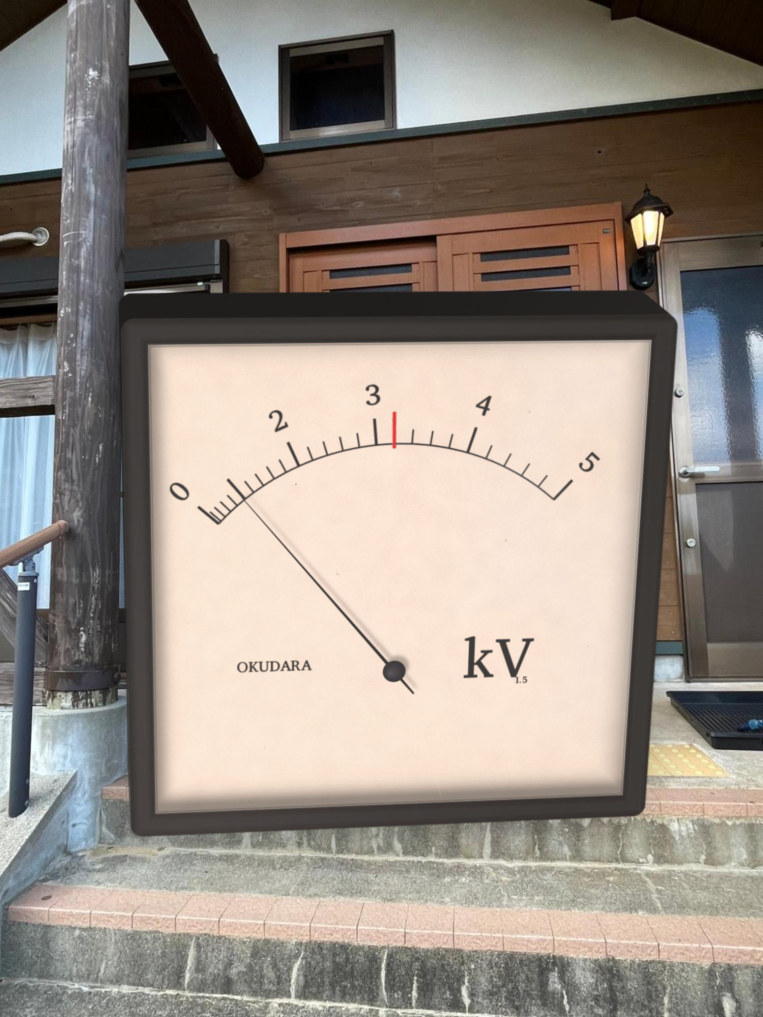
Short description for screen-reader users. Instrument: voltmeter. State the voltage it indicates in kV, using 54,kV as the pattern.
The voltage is 1,kV
